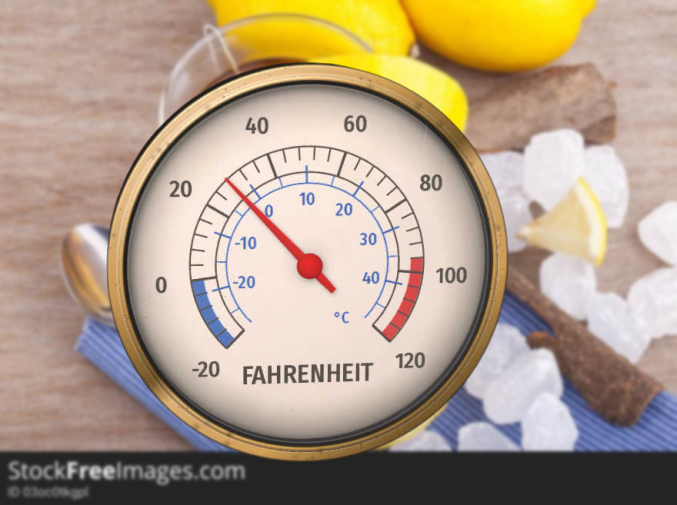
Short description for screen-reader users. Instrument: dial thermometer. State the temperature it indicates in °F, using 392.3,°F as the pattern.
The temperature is 28,°F
